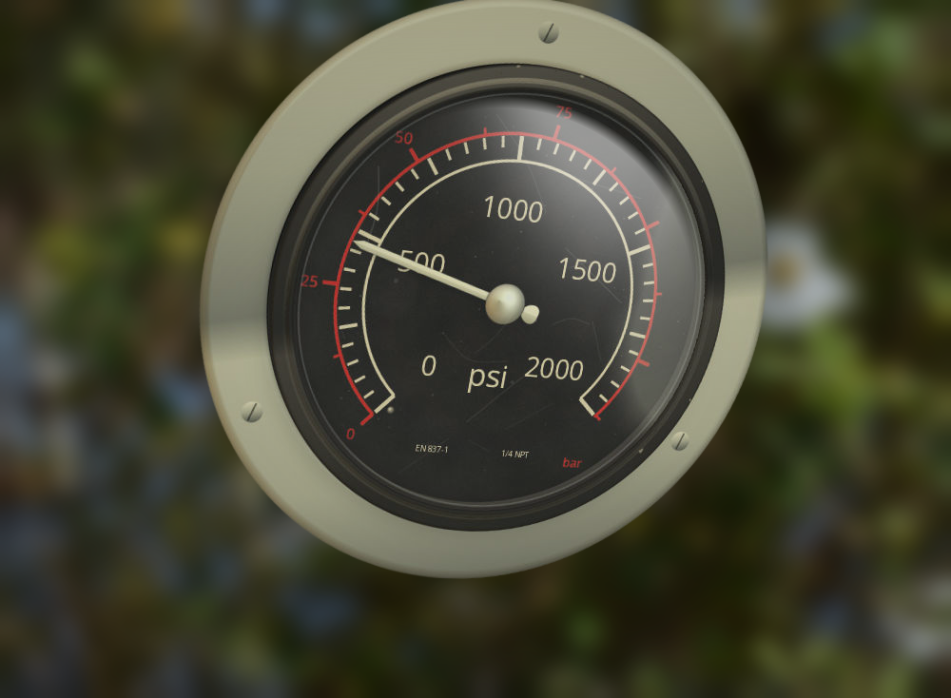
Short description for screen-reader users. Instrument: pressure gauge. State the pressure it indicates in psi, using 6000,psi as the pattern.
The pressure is 475,psi
